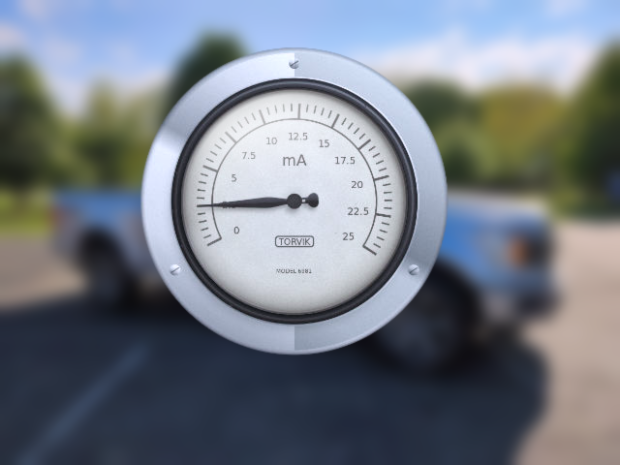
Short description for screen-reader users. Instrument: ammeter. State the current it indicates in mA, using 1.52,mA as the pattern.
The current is 2.5,mA
